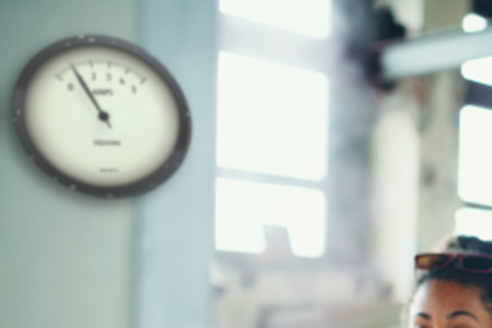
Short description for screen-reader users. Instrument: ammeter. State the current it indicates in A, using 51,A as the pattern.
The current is 1,A
